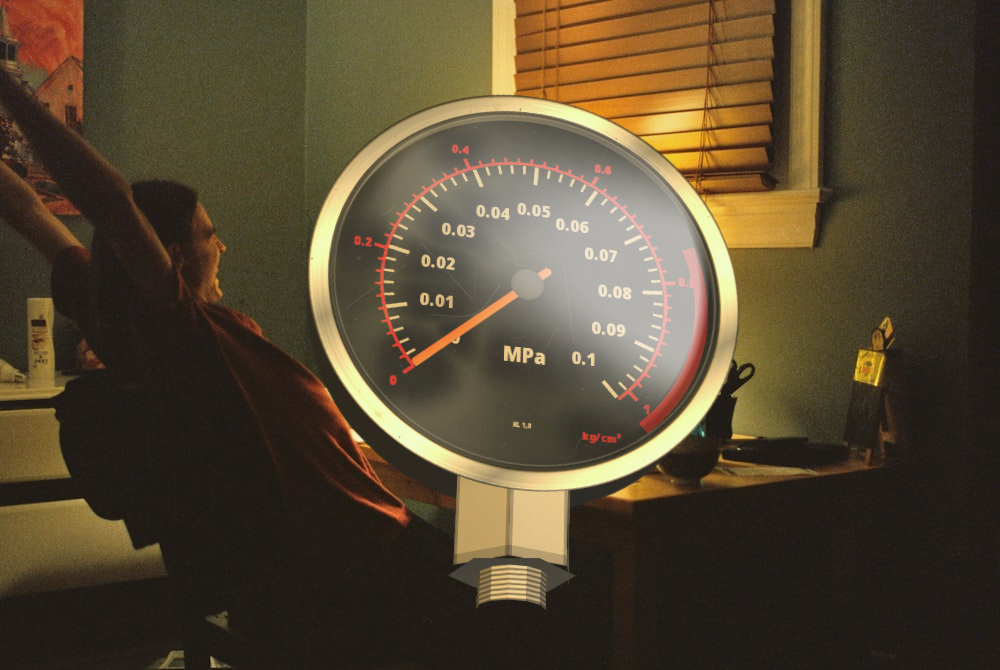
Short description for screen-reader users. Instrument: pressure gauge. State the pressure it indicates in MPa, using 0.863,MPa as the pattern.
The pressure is 0,MPa
